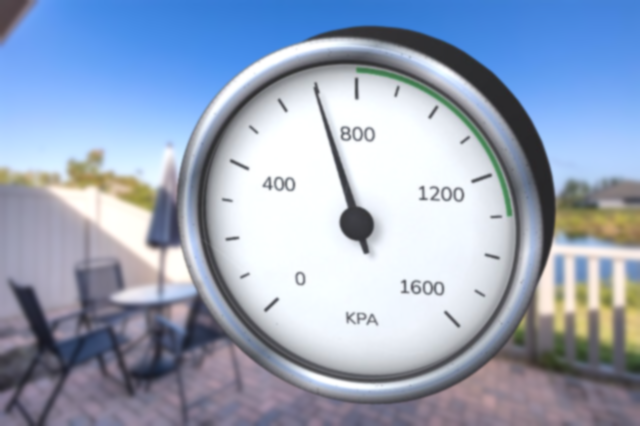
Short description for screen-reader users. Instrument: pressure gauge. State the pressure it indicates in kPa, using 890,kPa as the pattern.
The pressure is 700,kPa
